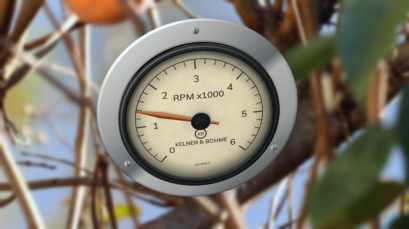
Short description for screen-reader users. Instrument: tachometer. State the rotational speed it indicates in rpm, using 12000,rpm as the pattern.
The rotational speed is 1400,rpm
